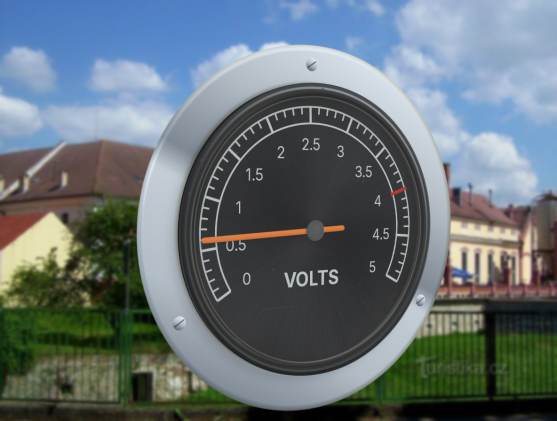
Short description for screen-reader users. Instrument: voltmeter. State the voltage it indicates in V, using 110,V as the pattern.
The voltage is 0.6,V
